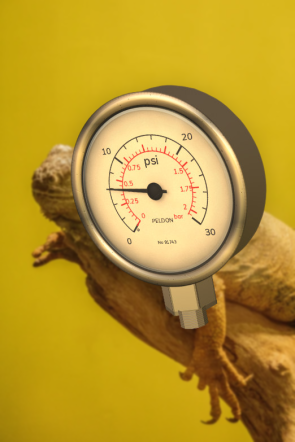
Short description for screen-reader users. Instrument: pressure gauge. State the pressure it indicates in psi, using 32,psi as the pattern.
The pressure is 6,psi
